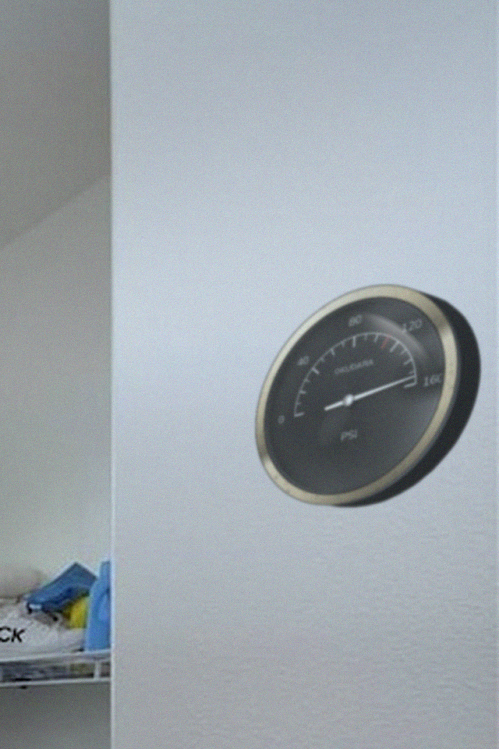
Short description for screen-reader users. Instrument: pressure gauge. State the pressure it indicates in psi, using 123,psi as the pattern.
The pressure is 155,psi
